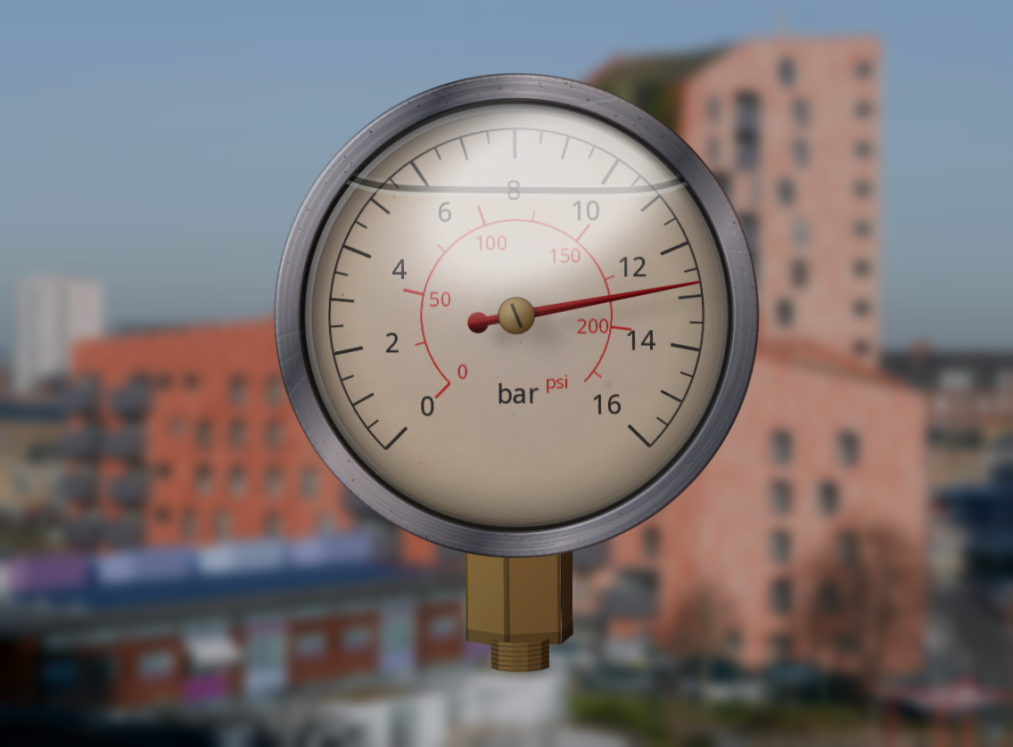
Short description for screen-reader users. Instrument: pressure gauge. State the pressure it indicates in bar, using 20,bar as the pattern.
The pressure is 12.75,bar
